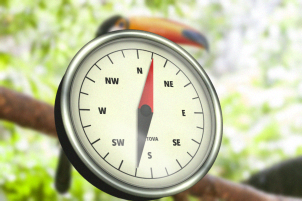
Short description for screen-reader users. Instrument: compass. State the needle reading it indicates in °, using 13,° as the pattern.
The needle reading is 15,°
